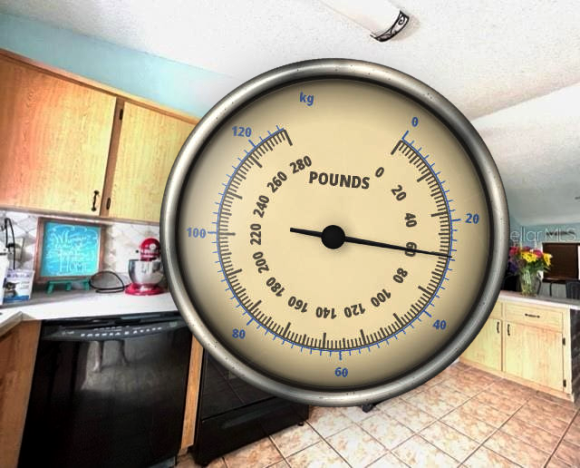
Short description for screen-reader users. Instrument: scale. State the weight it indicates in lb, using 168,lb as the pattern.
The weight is 60,lb
